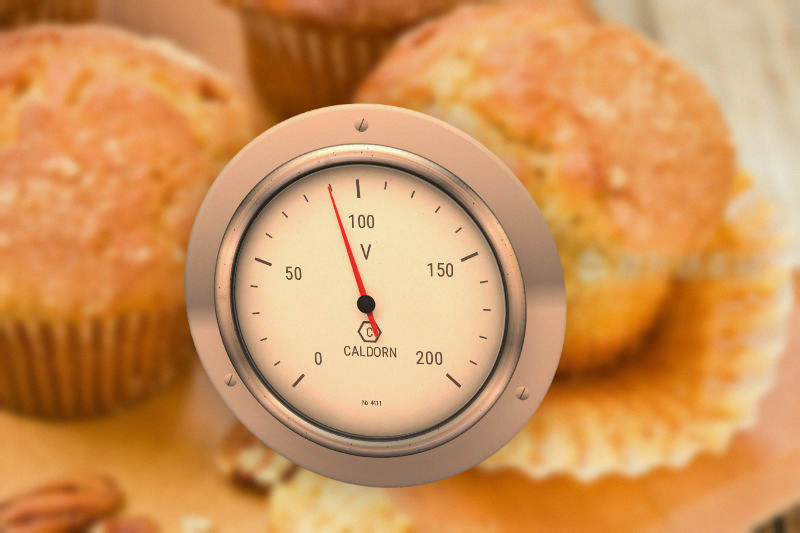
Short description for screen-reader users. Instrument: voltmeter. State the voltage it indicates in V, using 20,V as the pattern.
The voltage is 90,V
